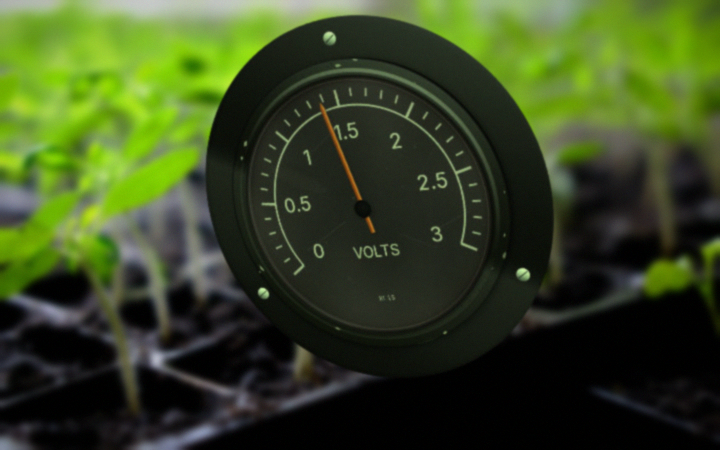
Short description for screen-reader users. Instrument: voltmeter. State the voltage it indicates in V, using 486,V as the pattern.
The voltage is 1.4,V
